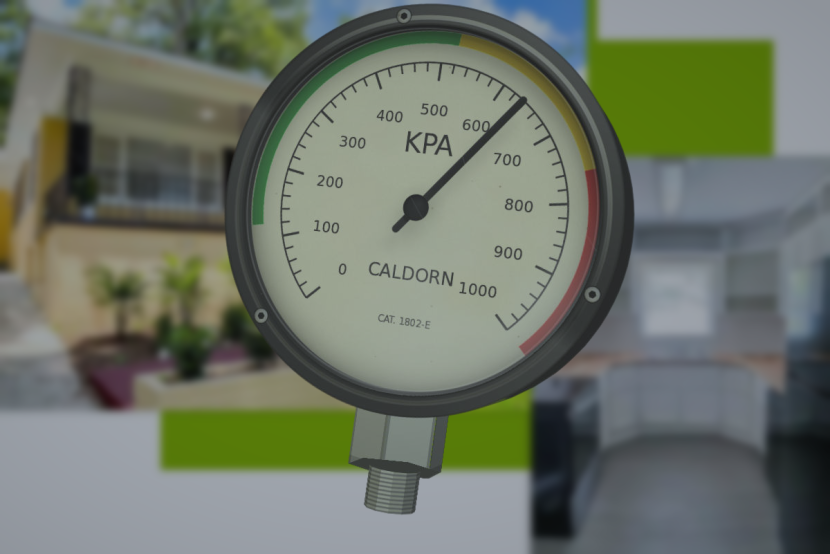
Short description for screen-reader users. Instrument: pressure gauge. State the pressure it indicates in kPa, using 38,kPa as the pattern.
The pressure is 640,kPa
